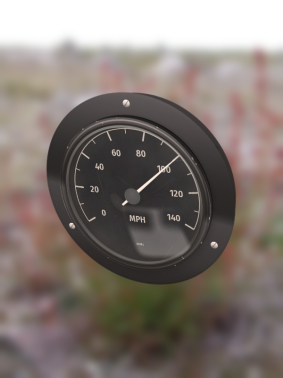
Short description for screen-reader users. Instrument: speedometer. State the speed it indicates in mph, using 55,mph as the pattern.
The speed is 100,mph
